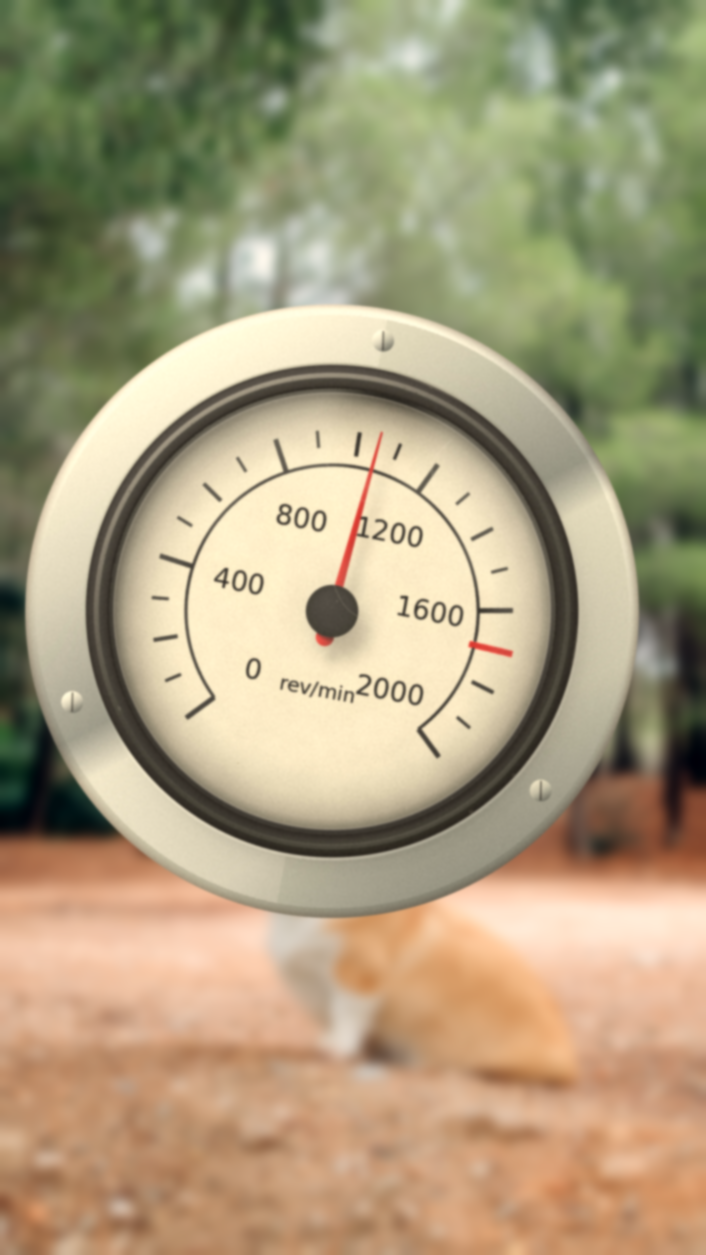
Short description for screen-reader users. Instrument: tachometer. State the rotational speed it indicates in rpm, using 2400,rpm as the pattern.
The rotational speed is 1050,rpm
